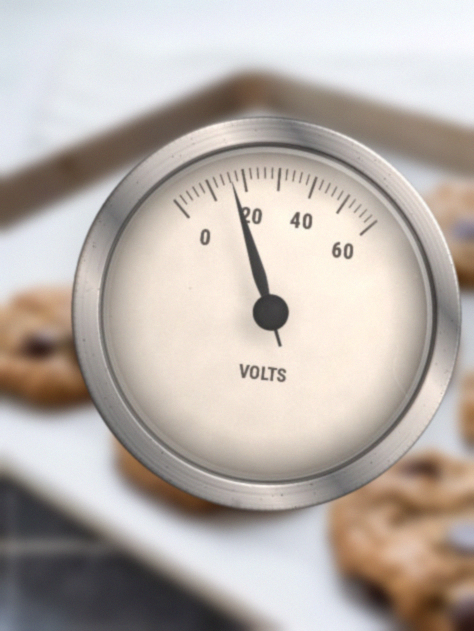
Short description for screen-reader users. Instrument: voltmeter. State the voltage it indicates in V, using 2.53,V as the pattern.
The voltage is 16,V
